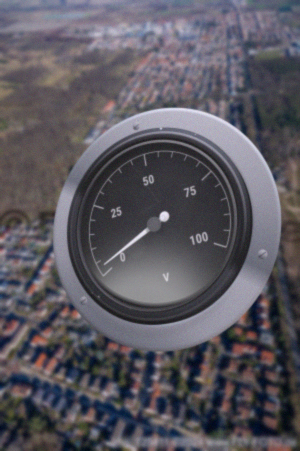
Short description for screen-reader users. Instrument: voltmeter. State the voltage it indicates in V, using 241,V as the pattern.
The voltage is 2.5,V
